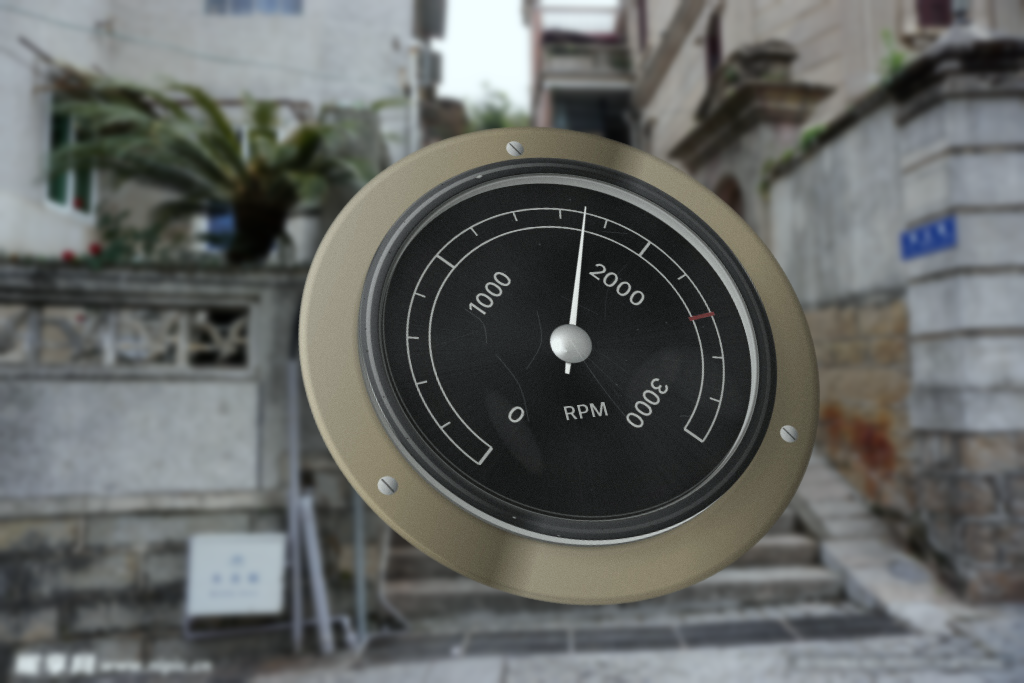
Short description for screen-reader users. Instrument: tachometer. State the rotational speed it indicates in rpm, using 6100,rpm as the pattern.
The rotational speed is 1700,rpm
